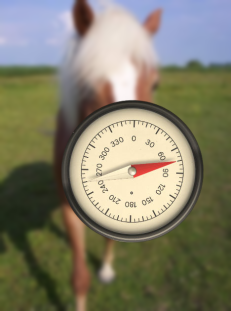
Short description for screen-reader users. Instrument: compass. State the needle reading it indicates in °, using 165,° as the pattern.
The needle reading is 75,°
